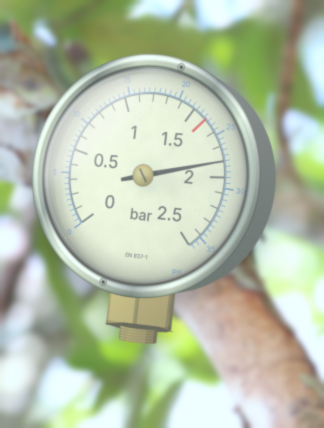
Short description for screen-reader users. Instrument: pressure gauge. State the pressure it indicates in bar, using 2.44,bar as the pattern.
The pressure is 1.9,bar
